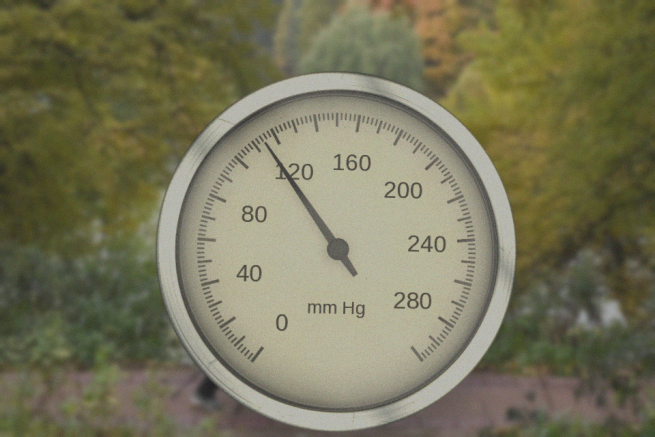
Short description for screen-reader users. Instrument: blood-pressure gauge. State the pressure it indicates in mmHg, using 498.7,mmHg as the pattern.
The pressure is 114,mmHg
